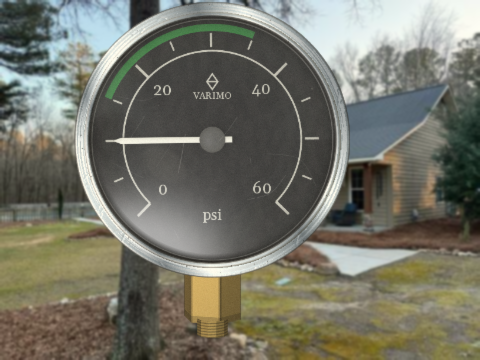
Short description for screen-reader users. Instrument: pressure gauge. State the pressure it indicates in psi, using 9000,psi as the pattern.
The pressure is 10,psi
